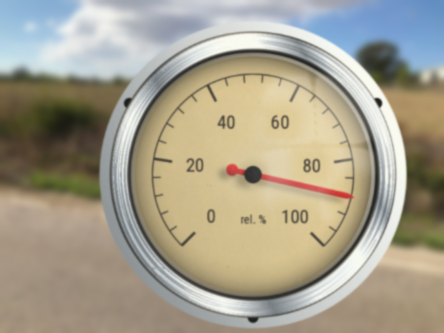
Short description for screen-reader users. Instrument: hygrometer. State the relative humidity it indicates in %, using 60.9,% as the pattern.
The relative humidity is 88,%
